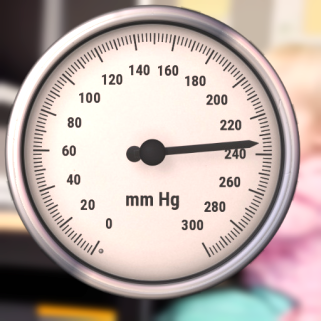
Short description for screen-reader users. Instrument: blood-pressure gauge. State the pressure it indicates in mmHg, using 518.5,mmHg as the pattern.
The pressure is 234,mmHg
